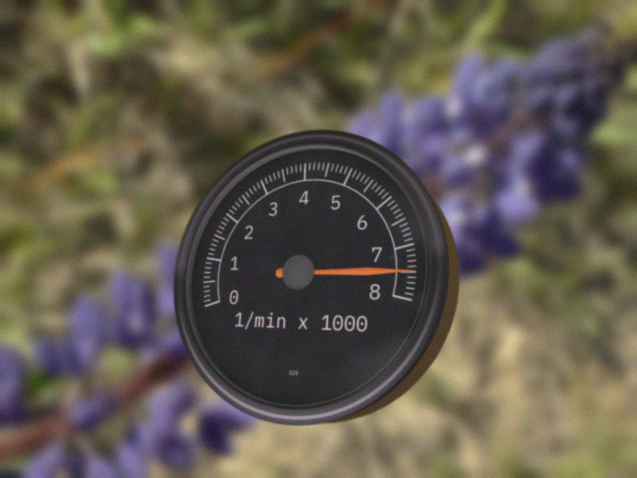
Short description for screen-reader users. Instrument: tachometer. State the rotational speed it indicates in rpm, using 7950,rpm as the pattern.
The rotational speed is 7500,rpm
